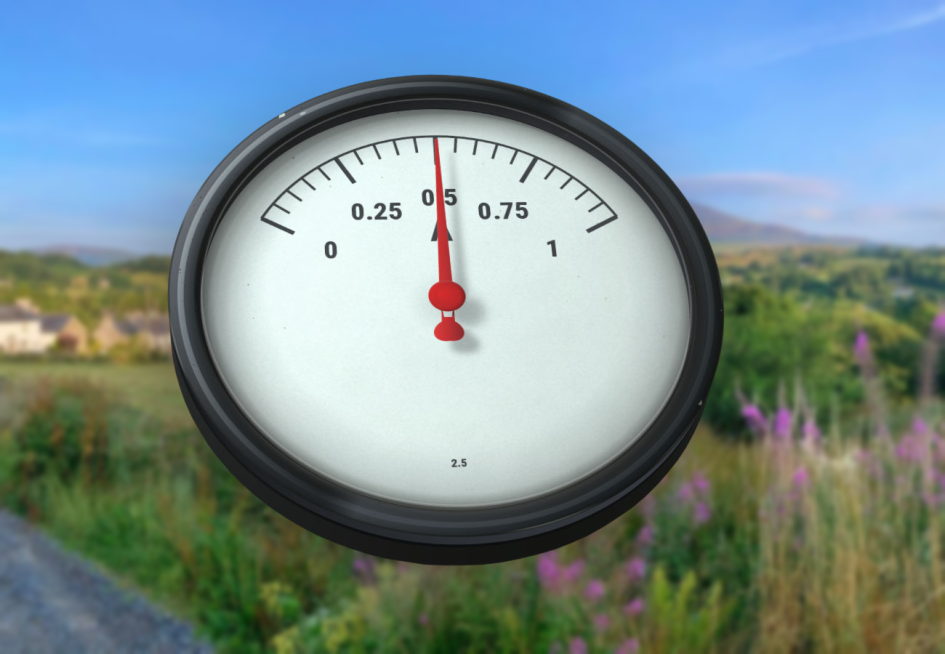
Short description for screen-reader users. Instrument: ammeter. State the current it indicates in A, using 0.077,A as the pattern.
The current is 0.5,A
